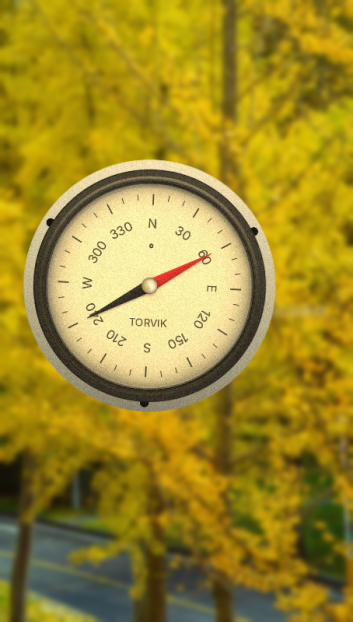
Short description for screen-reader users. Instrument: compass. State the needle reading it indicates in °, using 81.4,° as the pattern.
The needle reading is 60,°
